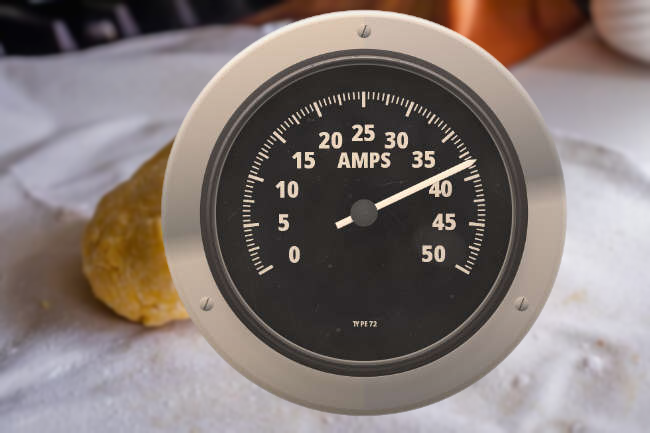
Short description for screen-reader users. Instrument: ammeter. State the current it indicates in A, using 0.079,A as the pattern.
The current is 38.5,A
